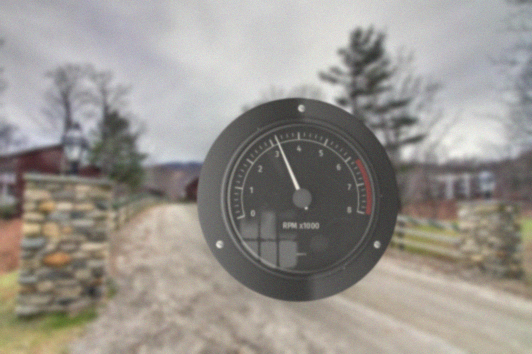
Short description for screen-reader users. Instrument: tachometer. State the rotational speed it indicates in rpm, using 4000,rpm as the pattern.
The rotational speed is 3200,rpm
